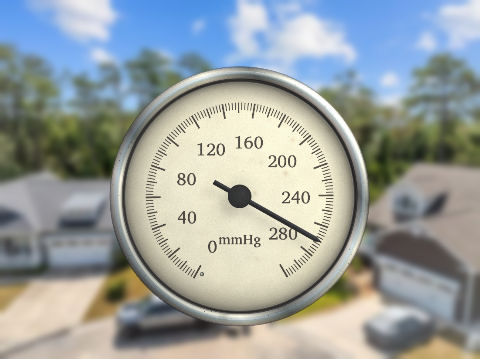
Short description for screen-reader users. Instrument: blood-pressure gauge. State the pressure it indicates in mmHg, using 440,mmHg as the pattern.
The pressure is 270,mmHg
